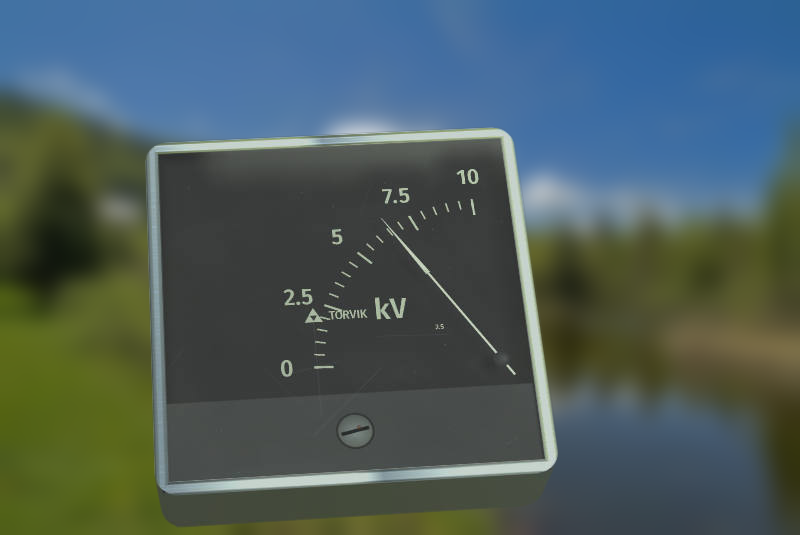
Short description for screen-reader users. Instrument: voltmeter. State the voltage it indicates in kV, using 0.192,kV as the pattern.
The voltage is 6.5,kV
